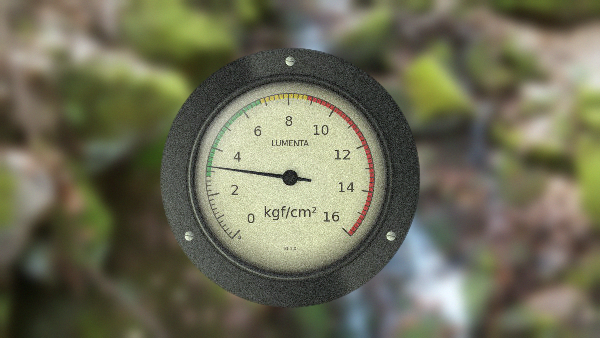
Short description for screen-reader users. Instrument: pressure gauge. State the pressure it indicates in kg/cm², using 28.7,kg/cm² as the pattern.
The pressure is 3.2,kg/cm²
